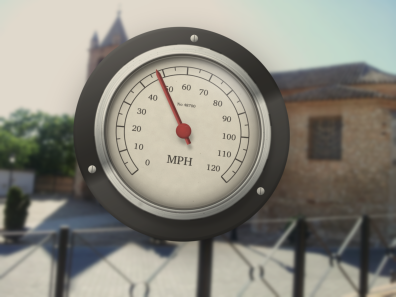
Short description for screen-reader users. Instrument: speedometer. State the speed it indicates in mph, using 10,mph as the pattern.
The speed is 47.5,mph
